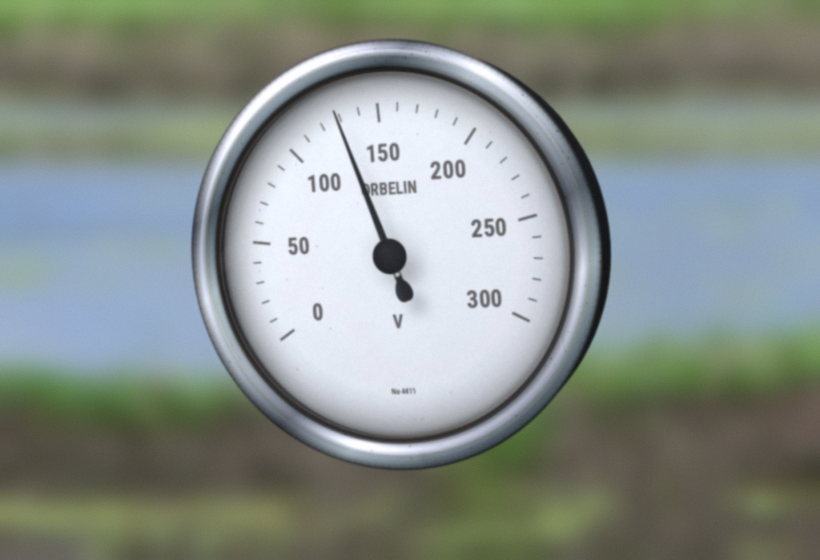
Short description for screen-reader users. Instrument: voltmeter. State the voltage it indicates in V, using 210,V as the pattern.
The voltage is 130,V
